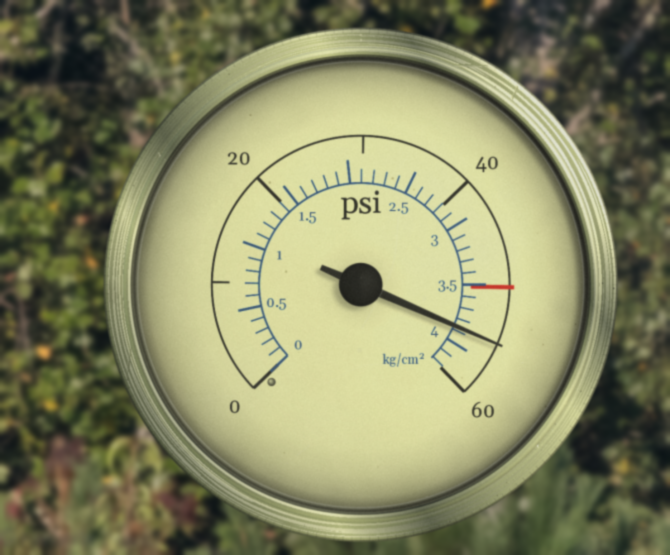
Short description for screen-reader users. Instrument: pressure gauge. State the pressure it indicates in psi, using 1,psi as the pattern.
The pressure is 55,psi
